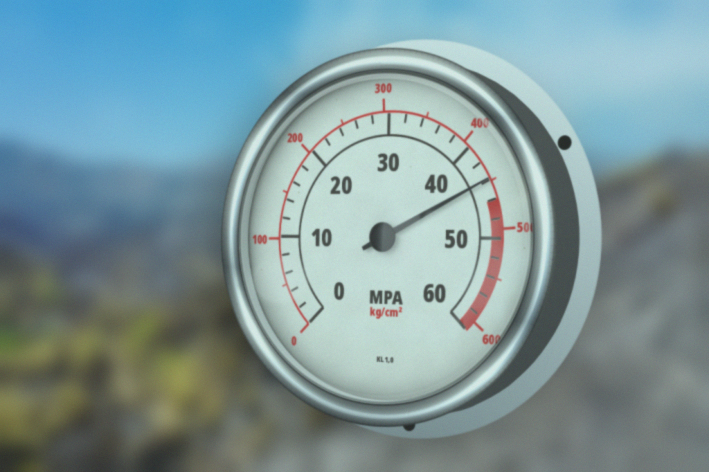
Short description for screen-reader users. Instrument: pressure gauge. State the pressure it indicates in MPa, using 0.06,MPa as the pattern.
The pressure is 44,MPa
